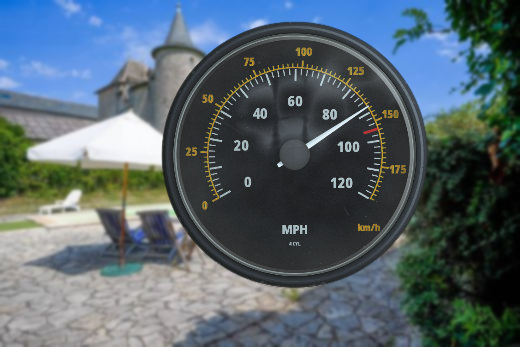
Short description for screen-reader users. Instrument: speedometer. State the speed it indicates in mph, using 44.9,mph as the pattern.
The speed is 88,mph
